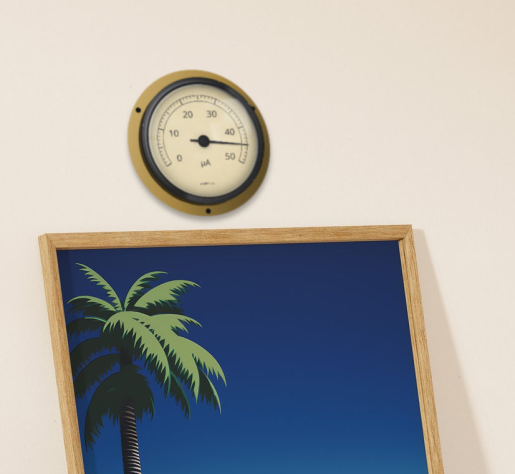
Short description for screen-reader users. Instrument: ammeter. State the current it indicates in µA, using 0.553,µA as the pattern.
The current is 45,µA
